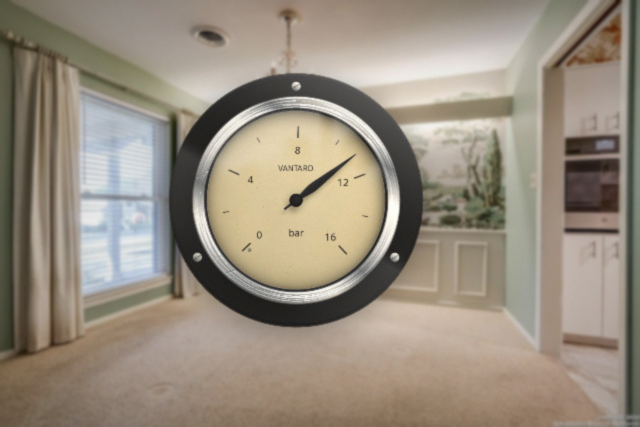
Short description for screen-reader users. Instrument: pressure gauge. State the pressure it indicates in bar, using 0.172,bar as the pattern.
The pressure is 11,bar
